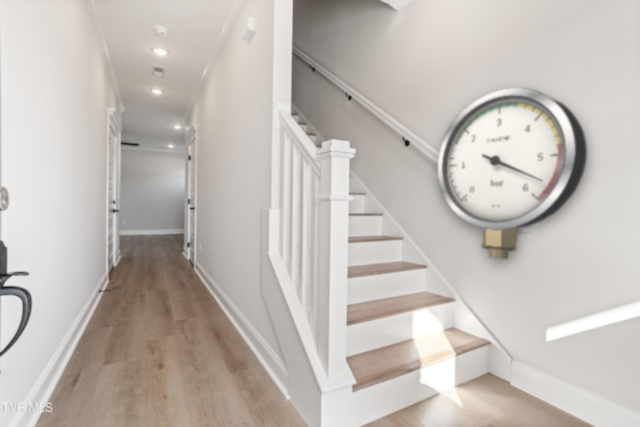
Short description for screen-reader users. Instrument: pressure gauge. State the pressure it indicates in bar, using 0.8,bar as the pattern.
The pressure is 5.6,bar
